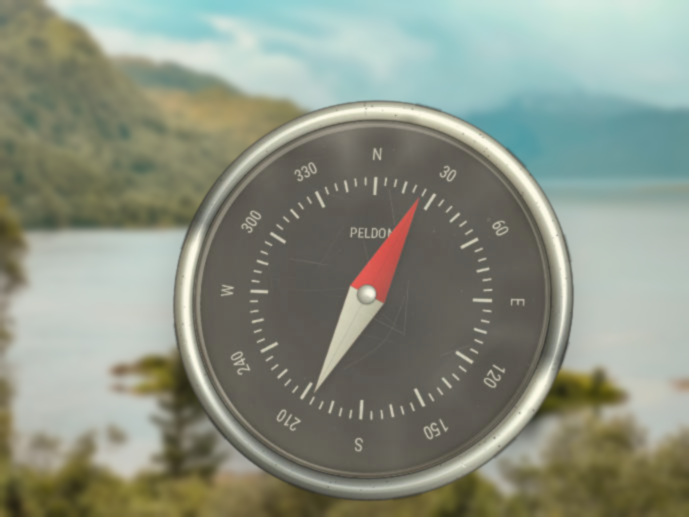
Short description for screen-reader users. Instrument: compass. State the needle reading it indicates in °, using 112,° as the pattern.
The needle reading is 25,°
